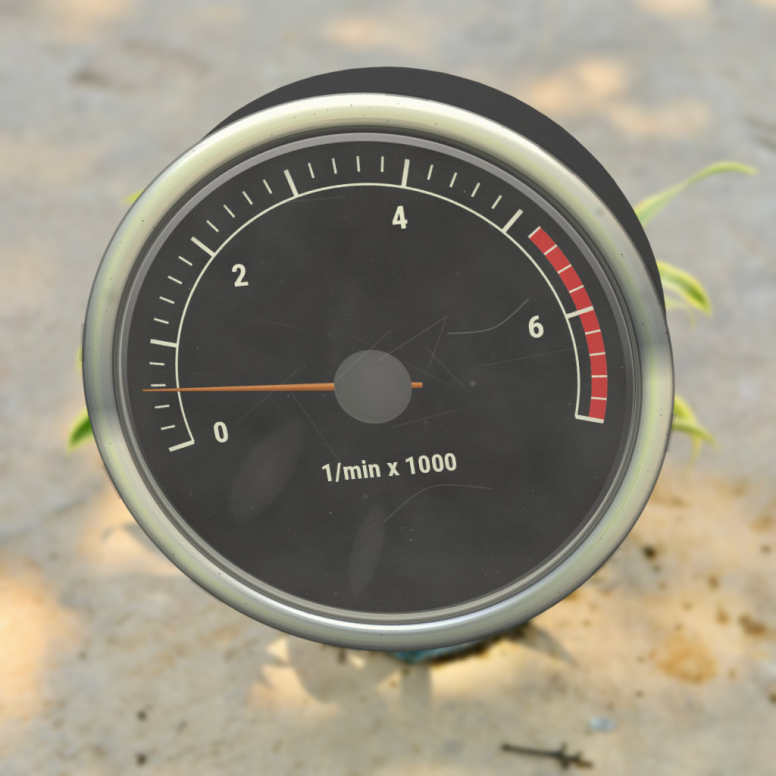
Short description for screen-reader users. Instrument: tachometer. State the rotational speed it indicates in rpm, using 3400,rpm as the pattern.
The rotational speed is 600,rpm
